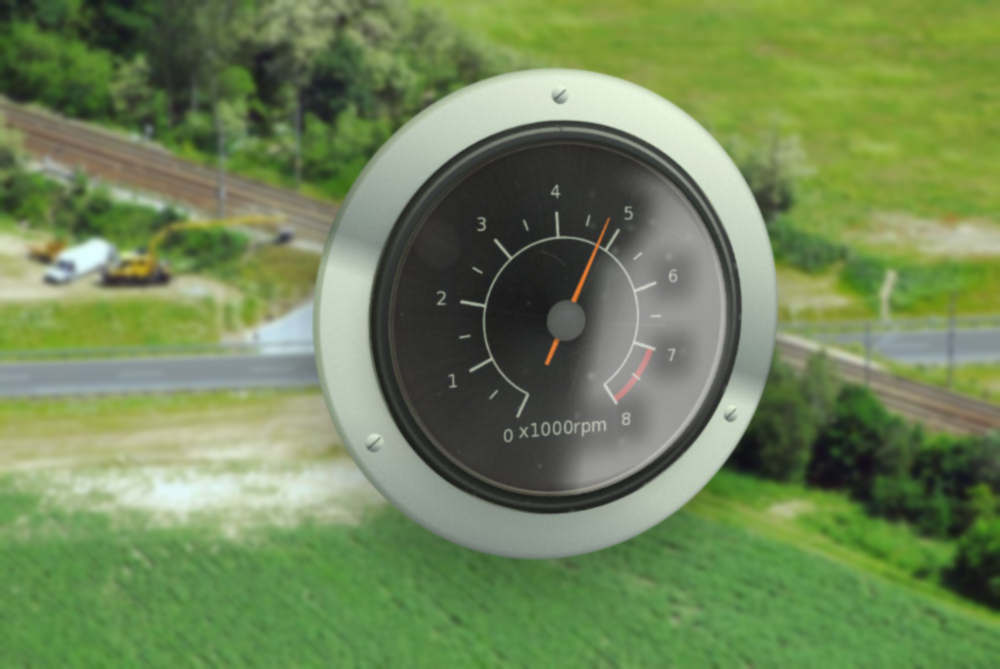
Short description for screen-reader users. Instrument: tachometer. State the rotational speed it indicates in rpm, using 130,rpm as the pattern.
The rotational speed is 4750,rpm
